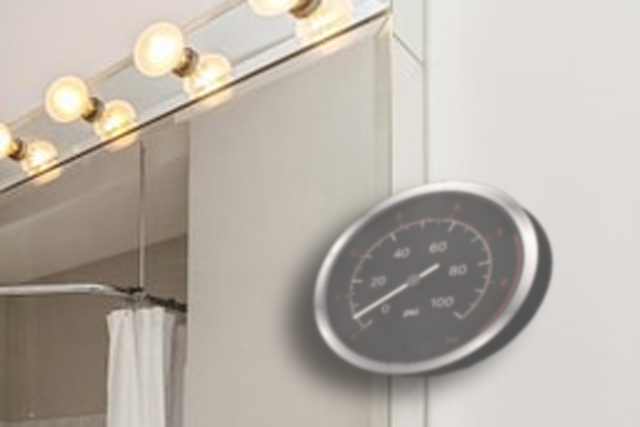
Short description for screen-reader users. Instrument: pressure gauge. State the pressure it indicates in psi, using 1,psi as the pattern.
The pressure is 5,psi
